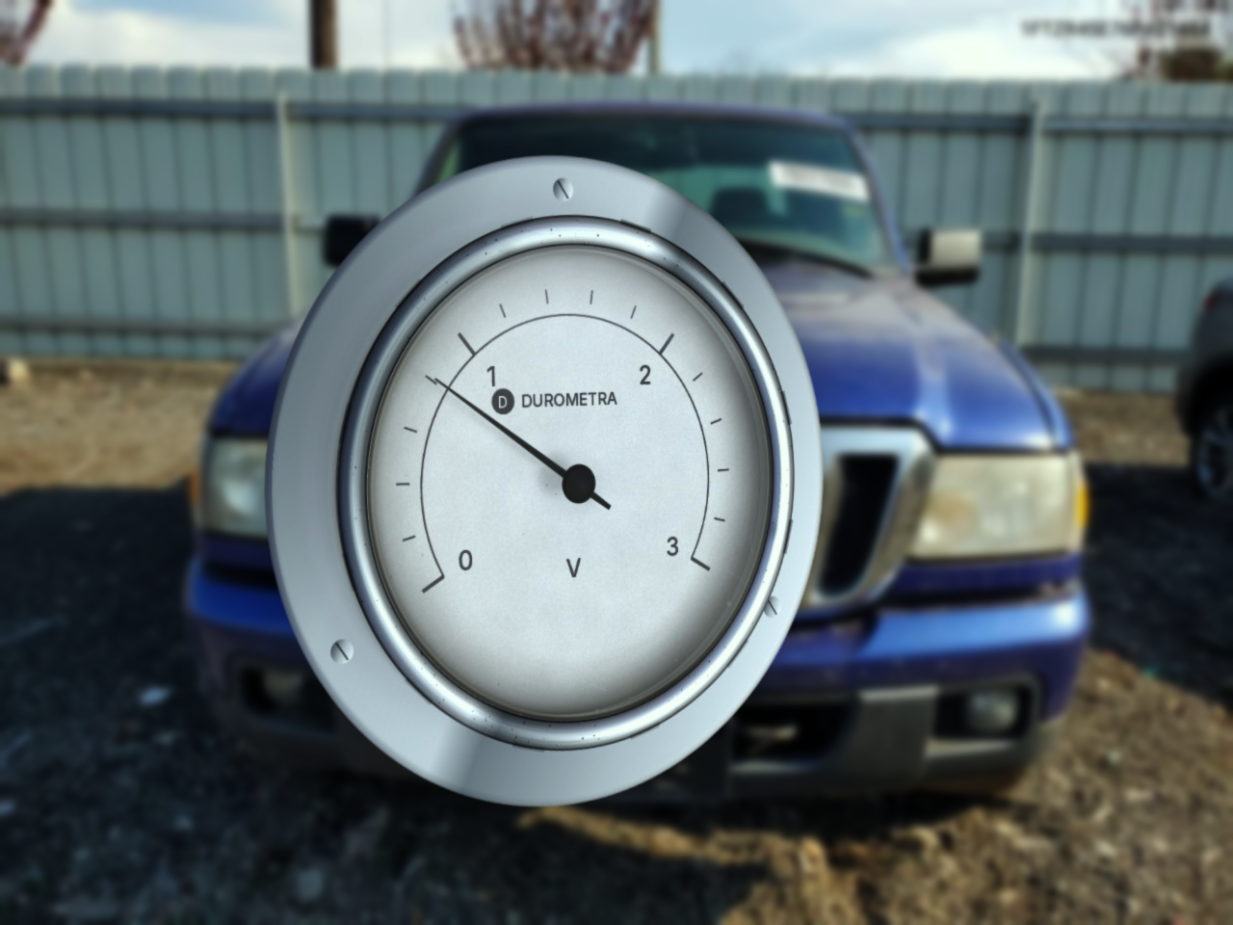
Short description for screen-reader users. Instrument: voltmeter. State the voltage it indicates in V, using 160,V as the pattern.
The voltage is 0.8,V
